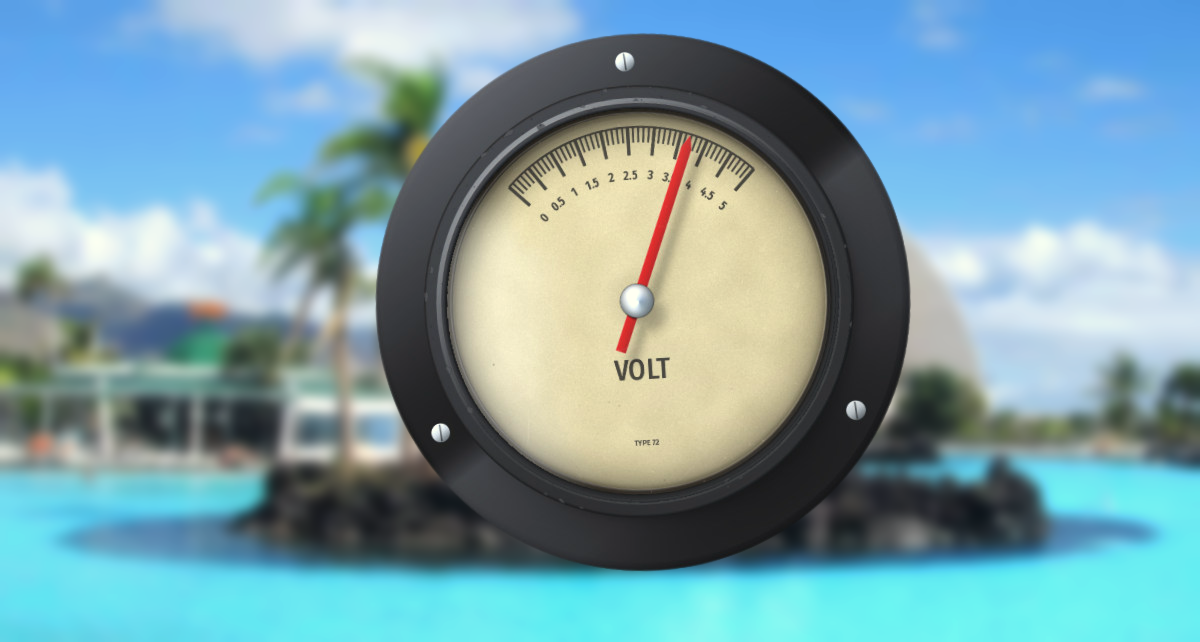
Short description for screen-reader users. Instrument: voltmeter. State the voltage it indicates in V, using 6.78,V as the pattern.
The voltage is 3.7,V
